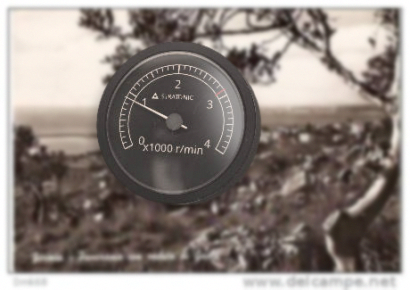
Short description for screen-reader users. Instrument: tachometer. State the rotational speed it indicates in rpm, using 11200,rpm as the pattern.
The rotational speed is 900,rpm
